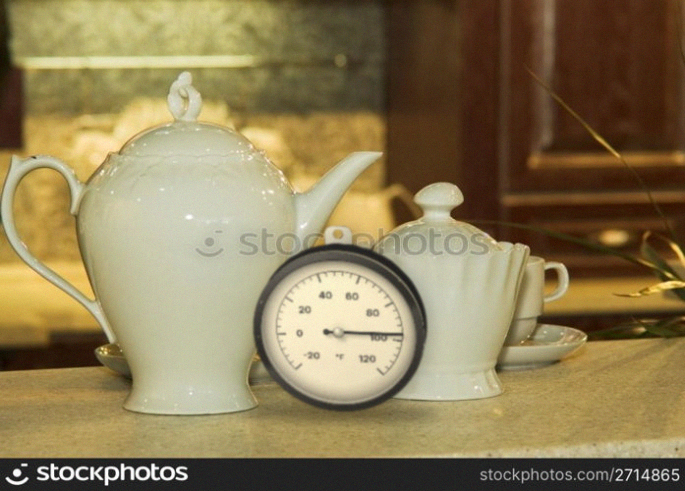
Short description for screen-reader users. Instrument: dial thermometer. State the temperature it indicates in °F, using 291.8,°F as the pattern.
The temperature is 96,°F
